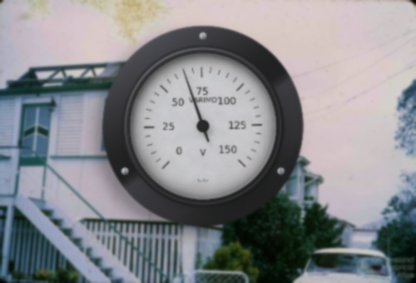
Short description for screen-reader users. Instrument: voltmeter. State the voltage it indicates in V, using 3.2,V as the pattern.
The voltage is 65,V
